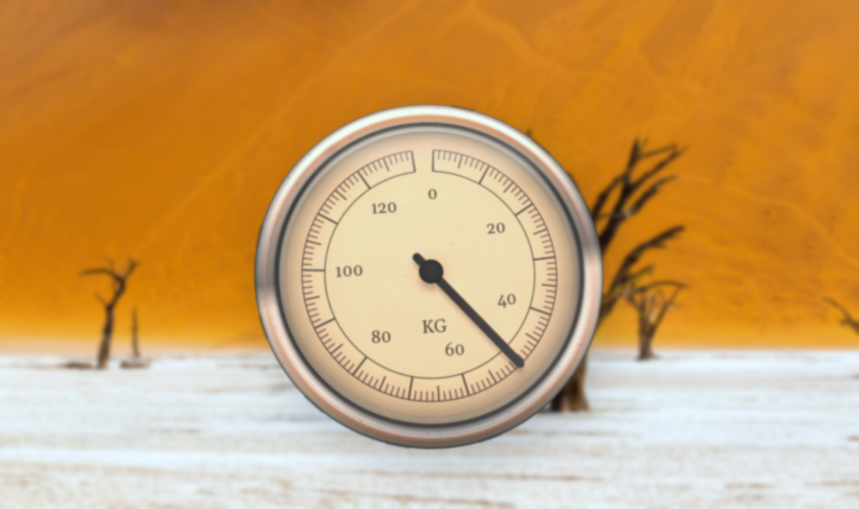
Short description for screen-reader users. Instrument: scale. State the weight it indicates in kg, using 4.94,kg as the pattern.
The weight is 50,kg
